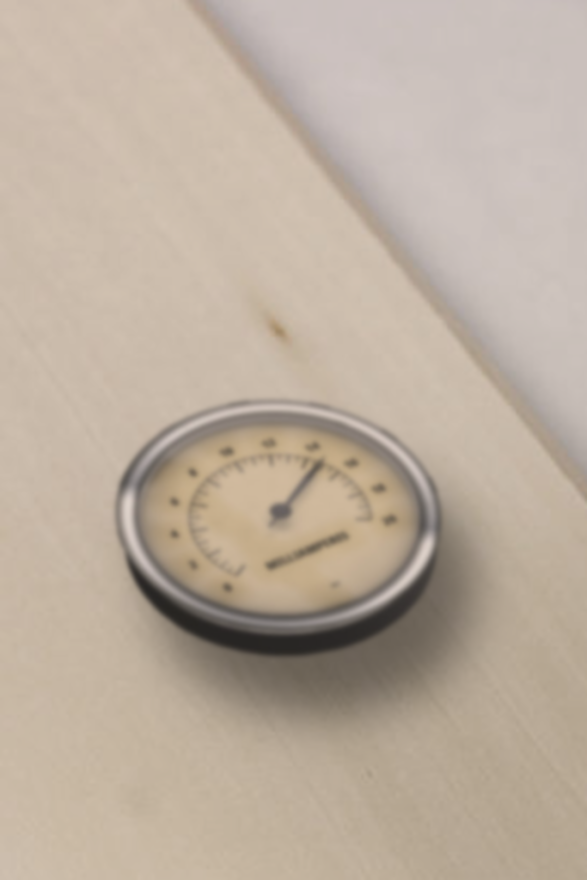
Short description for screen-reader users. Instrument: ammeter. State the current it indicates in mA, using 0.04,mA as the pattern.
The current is 15,mA
